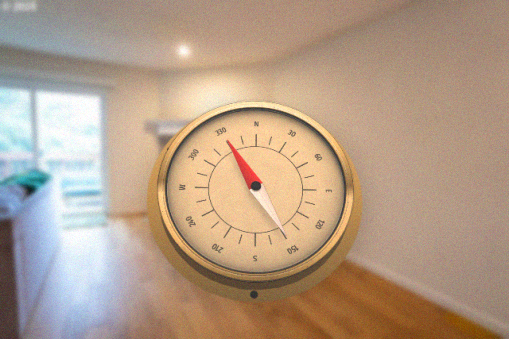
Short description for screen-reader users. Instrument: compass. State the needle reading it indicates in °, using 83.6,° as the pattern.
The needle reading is 330,°
